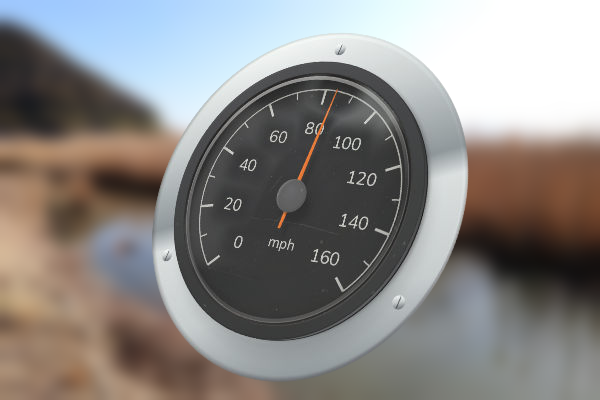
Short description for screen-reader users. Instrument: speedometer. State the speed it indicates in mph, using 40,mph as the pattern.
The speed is 85,mph
